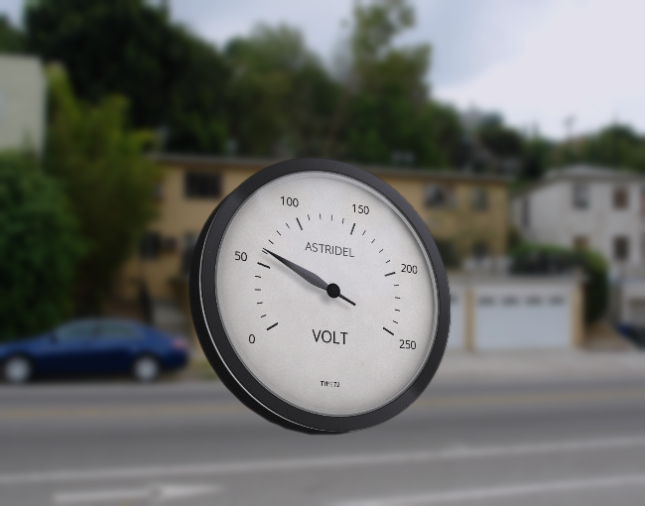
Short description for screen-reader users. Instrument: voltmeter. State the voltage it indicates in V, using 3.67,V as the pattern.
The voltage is 60,V
